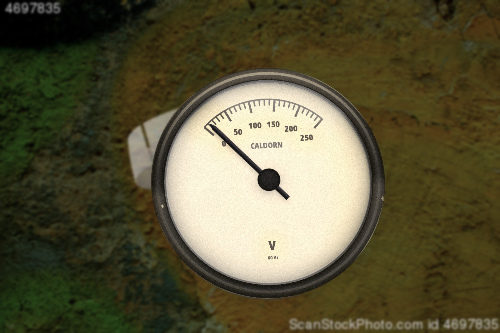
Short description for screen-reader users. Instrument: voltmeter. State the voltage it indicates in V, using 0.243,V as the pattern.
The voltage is 10,V
